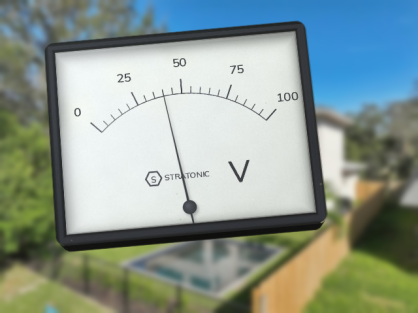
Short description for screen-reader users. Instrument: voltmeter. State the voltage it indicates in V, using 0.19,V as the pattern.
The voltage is 40,V
